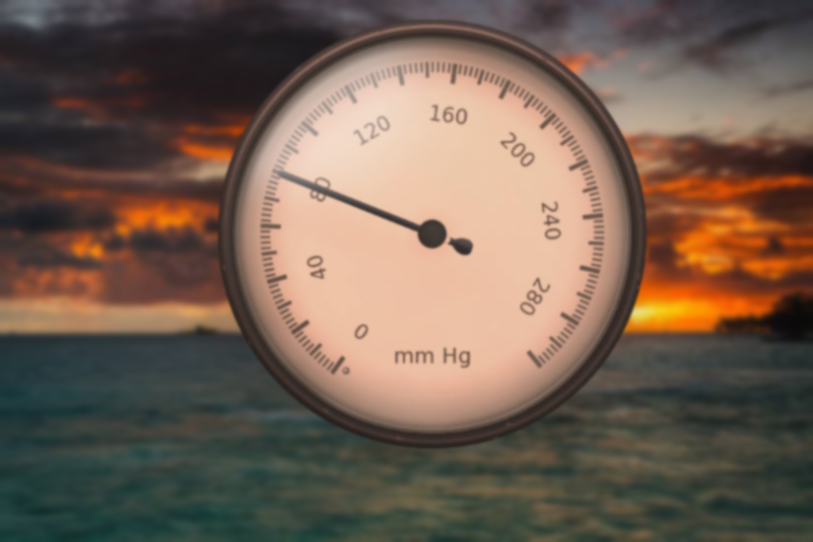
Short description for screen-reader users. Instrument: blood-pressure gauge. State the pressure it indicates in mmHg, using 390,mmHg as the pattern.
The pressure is 80,mmHg
